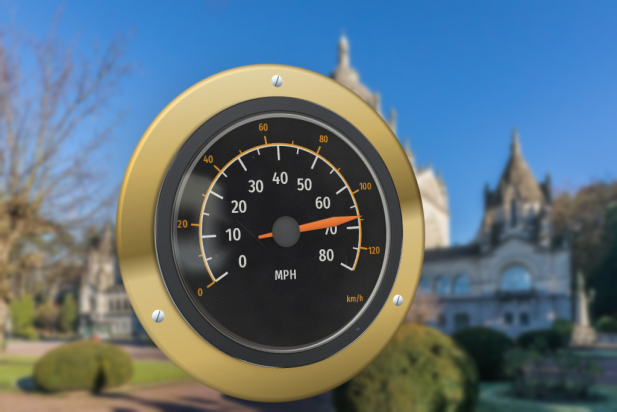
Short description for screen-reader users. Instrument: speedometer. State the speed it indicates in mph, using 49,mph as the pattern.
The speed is 67.5,mph
